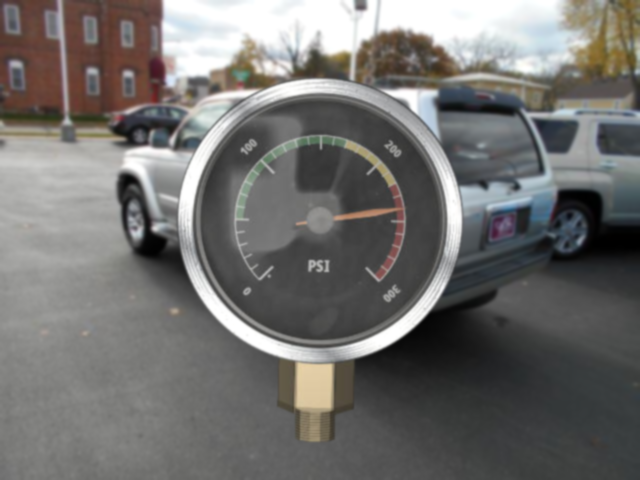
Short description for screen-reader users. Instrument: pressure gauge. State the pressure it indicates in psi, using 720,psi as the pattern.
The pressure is 240,psi
